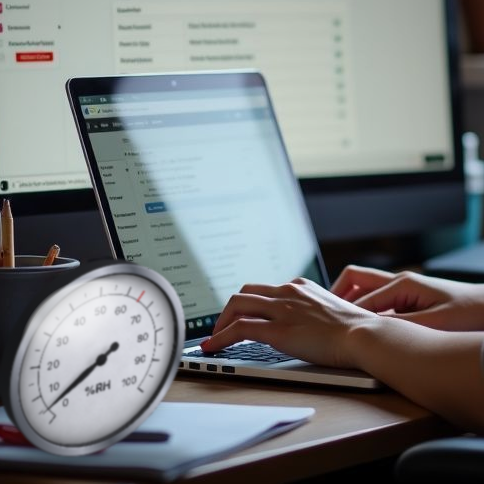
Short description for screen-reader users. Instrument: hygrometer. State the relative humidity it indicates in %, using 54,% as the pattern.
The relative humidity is 5,%
